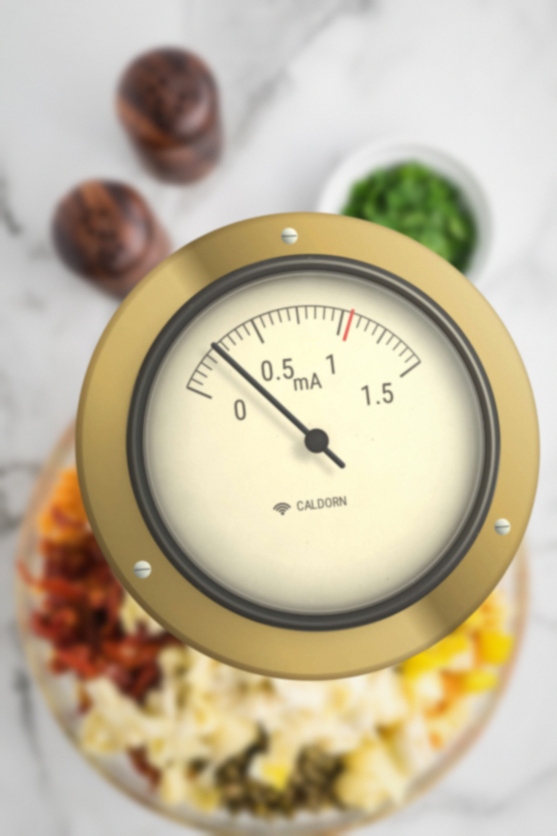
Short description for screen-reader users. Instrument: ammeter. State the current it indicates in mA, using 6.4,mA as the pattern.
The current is 0.25,mA
